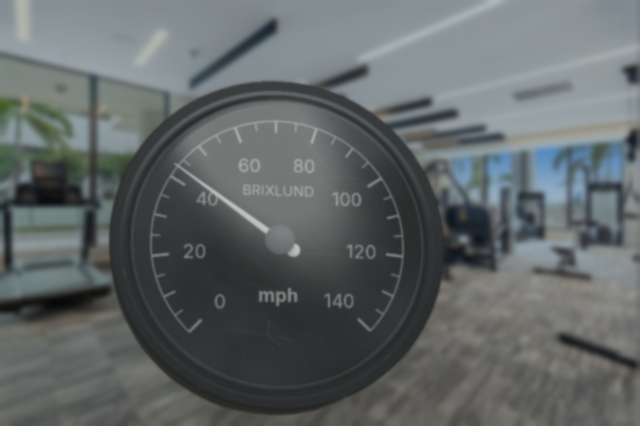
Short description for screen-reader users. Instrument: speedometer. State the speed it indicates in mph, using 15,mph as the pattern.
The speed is 42.5,mph
